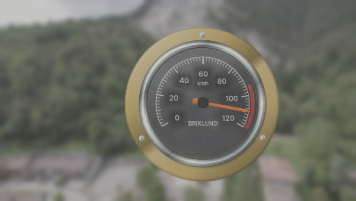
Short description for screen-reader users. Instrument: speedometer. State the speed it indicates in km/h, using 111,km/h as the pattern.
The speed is 110,km/h
